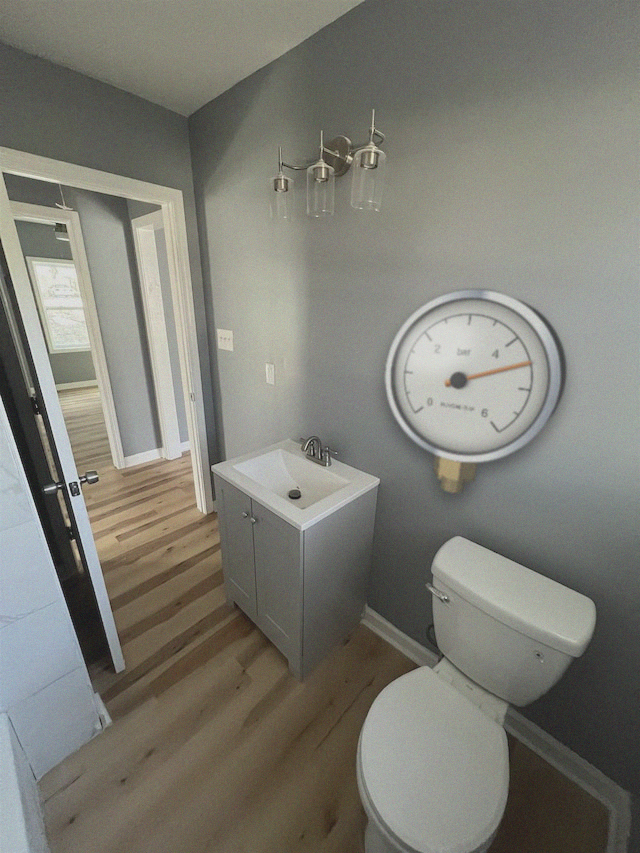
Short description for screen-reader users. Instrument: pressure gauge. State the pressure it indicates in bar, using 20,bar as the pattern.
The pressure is 4.5,bar
